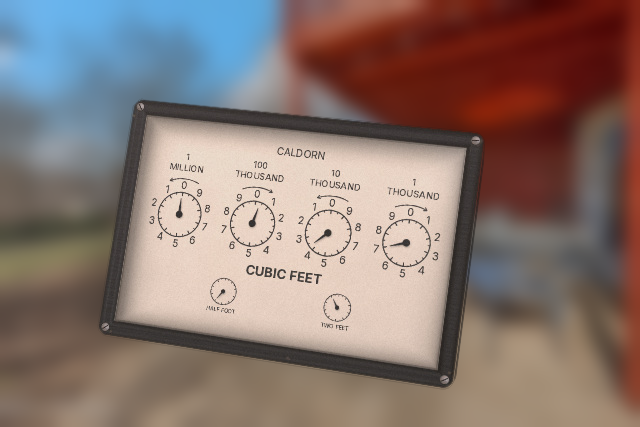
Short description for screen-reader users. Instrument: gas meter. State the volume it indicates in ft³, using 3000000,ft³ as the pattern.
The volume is 3700,ft³
